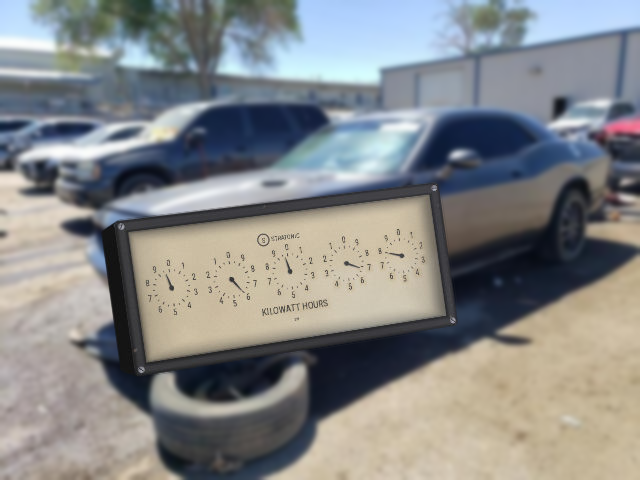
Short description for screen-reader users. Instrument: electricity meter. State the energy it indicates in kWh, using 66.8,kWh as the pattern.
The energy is 95968,kWh
